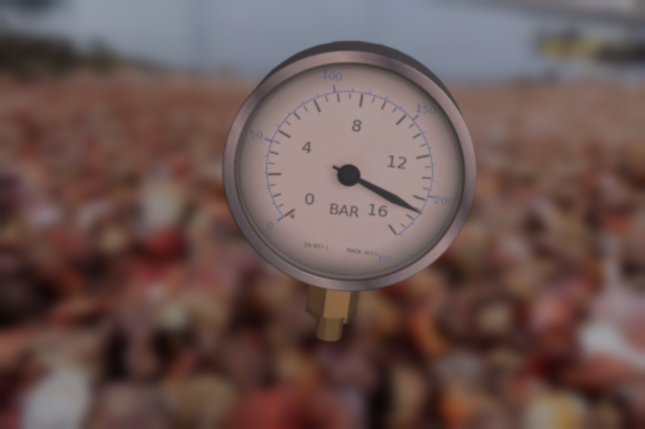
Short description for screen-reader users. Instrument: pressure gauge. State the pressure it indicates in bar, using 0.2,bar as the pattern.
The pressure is 14.5,bar
